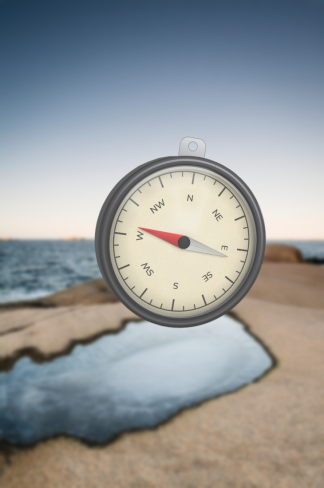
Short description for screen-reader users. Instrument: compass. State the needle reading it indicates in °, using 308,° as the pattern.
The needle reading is 280,°
